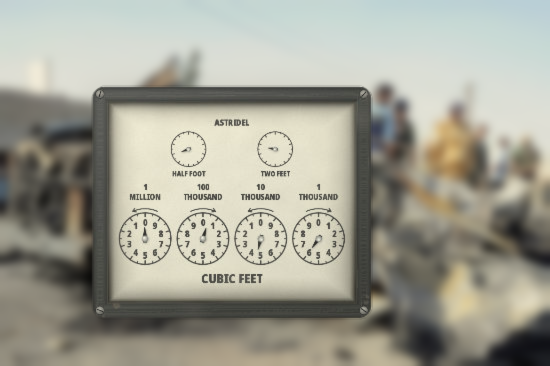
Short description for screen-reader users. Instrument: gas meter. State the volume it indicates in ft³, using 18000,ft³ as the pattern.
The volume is 4600,ft³
